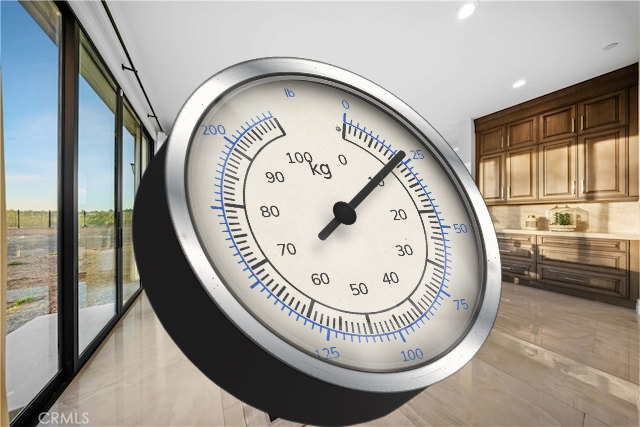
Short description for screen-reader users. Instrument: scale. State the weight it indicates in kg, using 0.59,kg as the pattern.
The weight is 10,kg
